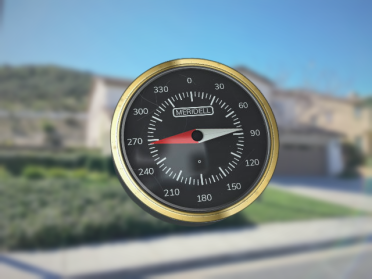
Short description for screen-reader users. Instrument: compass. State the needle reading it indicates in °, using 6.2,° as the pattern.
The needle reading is 265,°
